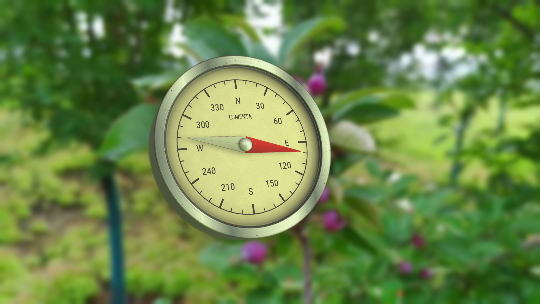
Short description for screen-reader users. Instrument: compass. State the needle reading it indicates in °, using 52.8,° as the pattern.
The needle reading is 100,°
